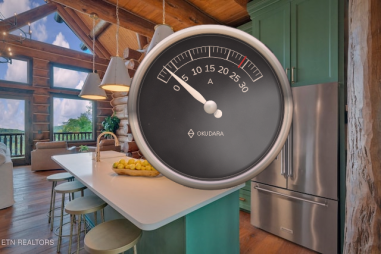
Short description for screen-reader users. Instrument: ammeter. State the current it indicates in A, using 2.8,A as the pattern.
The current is 3,A
